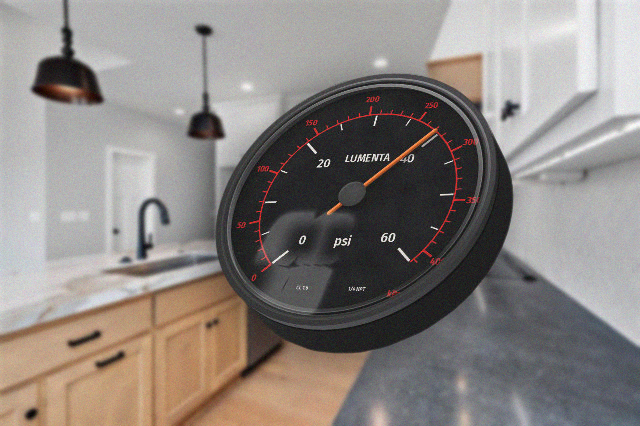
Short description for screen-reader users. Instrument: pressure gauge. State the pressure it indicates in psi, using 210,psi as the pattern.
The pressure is 40,psi
